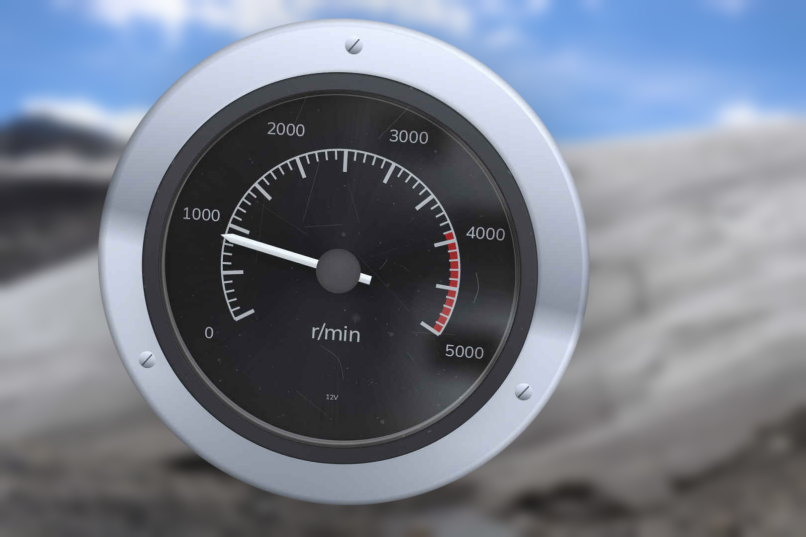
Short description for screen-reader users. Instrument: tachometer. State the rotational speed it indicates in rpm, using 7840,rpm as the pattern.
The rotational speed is 900,rpm
